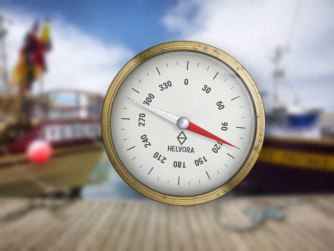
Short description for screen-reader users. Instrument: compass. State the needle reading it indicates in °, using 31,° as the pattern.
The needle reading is 110,°
